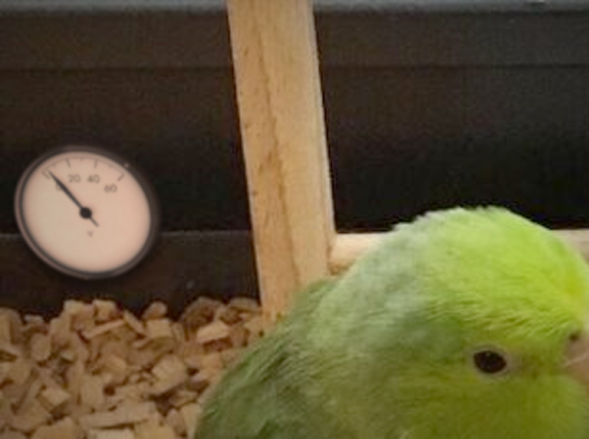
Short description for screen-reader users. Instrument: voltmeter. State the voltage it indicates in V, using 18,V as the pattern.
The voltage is 5,V
